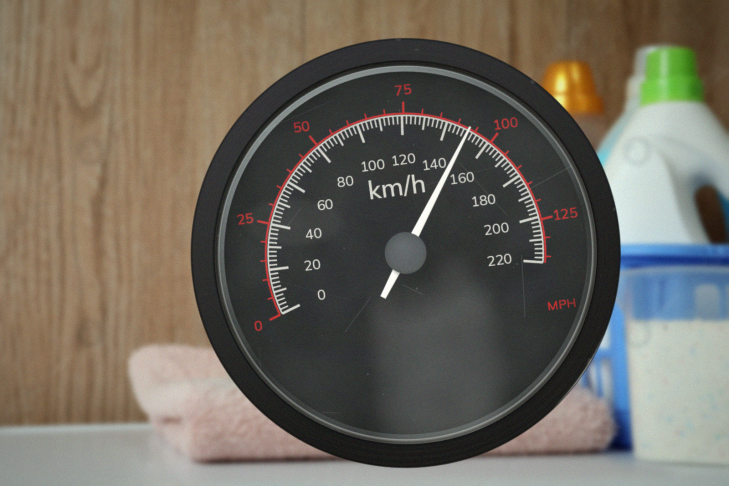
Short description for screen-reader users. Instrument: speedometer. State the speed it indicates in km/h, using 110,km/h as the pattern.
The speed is 150,km/h
